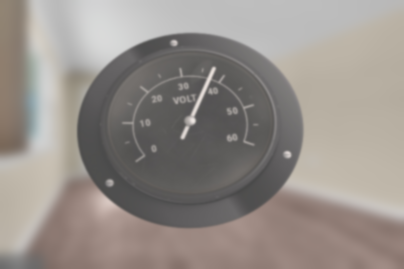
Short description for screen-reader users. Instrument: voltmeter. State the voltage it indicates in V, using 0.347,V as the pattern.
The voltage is 37.5,V
